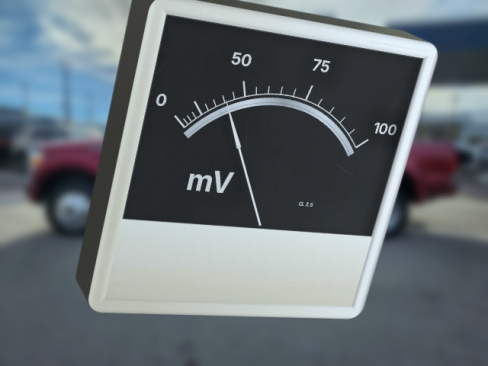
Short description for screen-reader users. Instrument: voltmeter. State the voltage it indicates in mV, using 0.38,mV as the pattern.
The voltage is 40,mV
